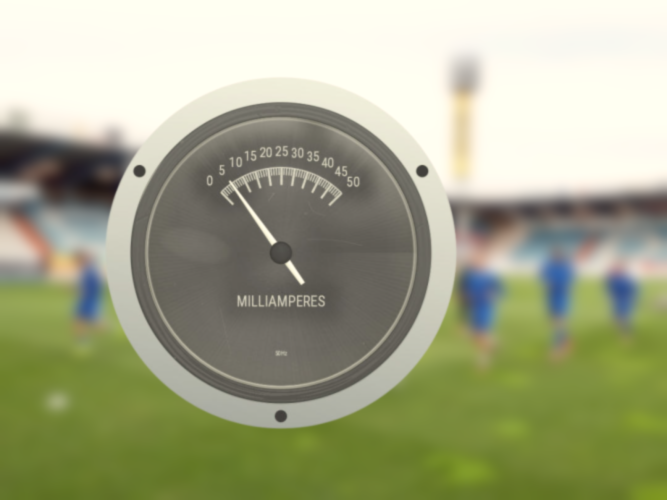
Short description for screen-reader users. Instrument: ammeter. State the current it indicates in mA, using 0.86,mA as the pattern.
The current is 5,mA
